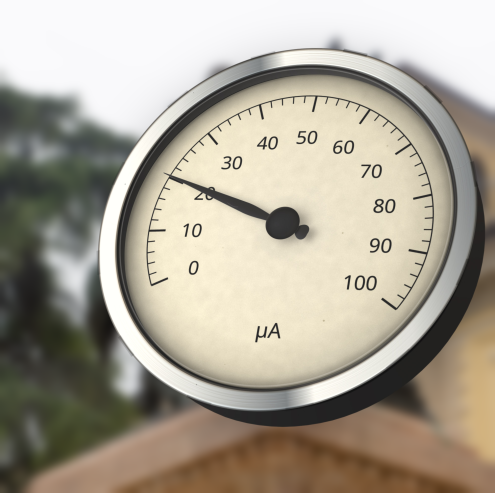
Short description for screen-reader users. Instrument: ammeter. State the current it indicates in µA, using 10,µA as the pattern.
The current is 20,µA
